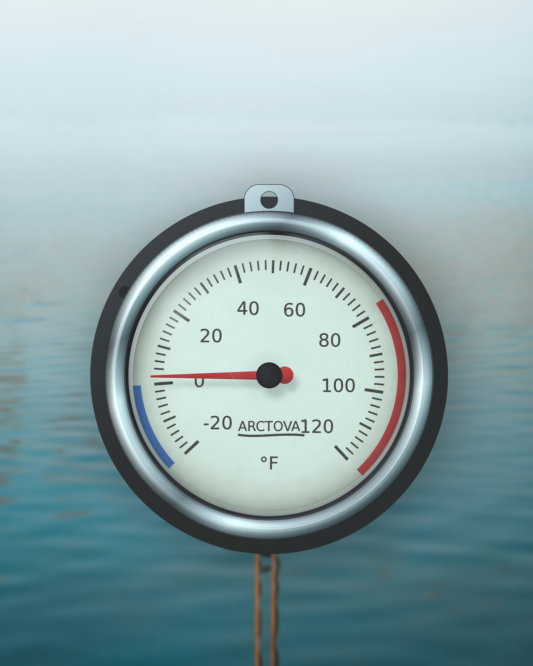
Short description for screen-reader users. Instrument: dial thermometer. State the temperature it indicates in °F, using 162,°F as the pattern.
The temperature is 2,°F
